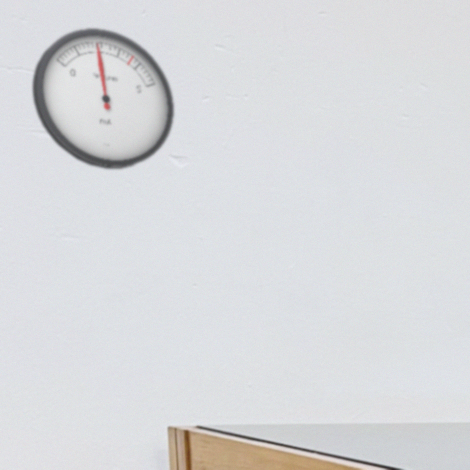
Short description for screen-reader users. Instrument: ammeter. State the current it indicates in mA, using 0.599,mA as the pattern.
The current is 2,mA
